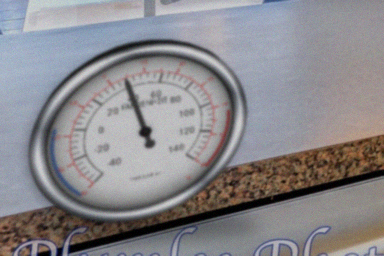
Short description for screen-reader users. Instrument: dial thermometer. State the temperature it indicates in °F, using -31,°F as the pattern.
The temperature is 40,°F
